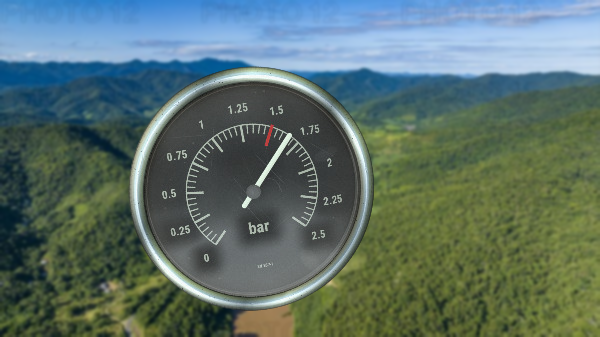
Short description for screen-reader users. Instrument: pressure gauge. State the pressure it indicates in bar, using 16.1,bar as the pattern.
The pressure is 1.65,bar
